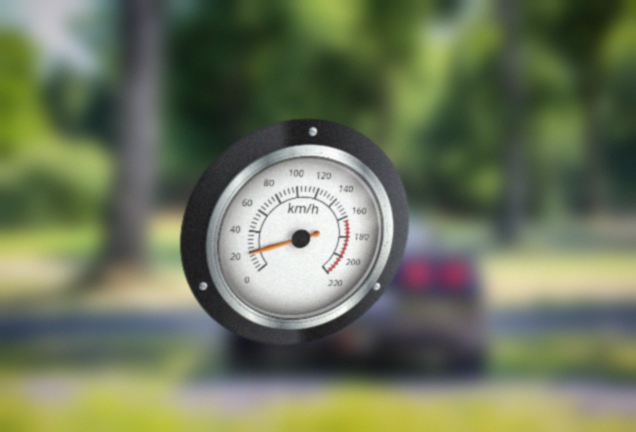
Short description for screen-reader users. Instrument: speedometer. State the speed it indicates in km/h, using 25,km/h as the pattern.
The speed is 20,km/h
